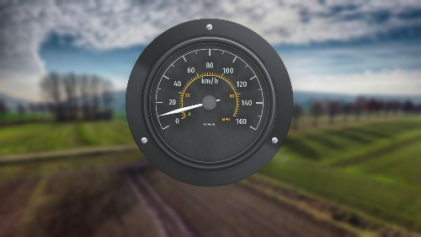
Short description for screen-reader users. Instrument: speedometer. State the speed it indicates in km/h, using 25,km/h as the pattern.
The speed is 10,km/h
